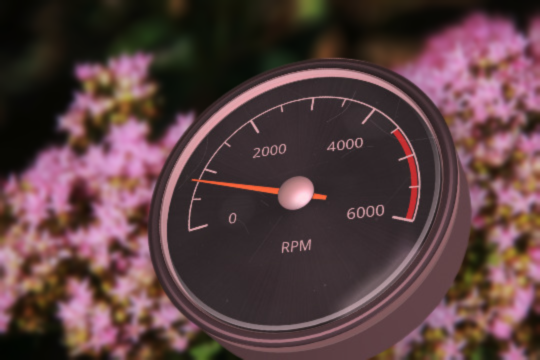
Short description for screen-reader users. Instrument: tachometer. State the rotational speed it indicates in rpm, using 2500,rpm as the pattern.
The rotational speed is 750,rpm
